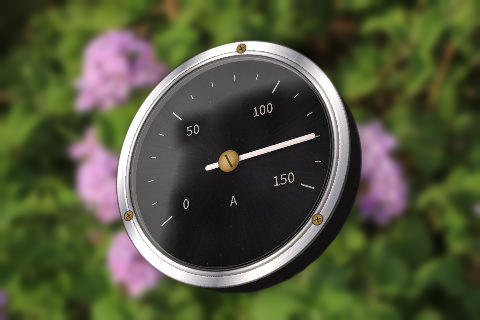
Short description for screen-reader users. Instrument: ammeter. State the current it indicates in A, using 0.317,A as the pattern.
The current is 130,A
